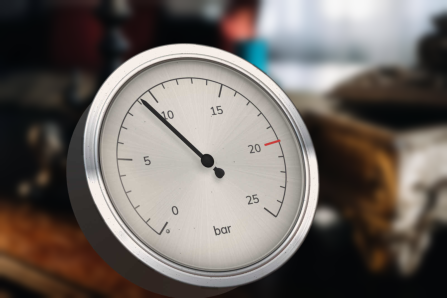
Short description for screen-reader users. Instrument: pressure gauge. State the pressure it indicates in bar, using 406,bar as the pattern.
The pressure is 9,bar
